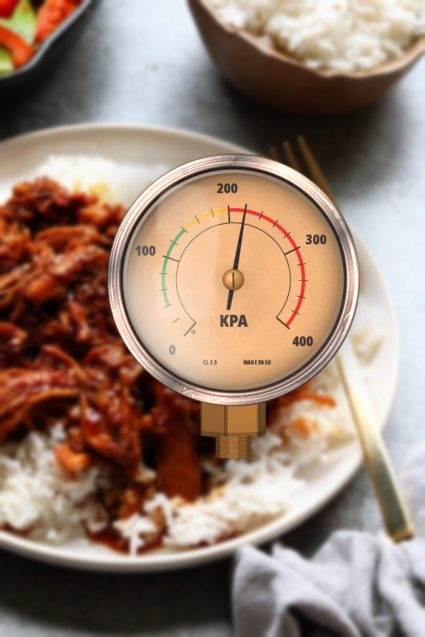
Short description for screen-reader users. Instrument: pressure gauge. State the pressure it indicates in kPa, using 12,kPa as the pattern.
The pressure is 220,kPa
